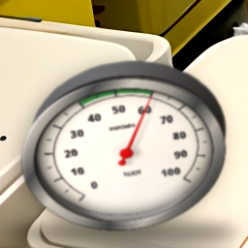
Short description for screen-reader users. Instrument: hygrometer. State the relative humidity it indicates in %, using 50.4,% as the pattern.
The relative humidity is 60,%
